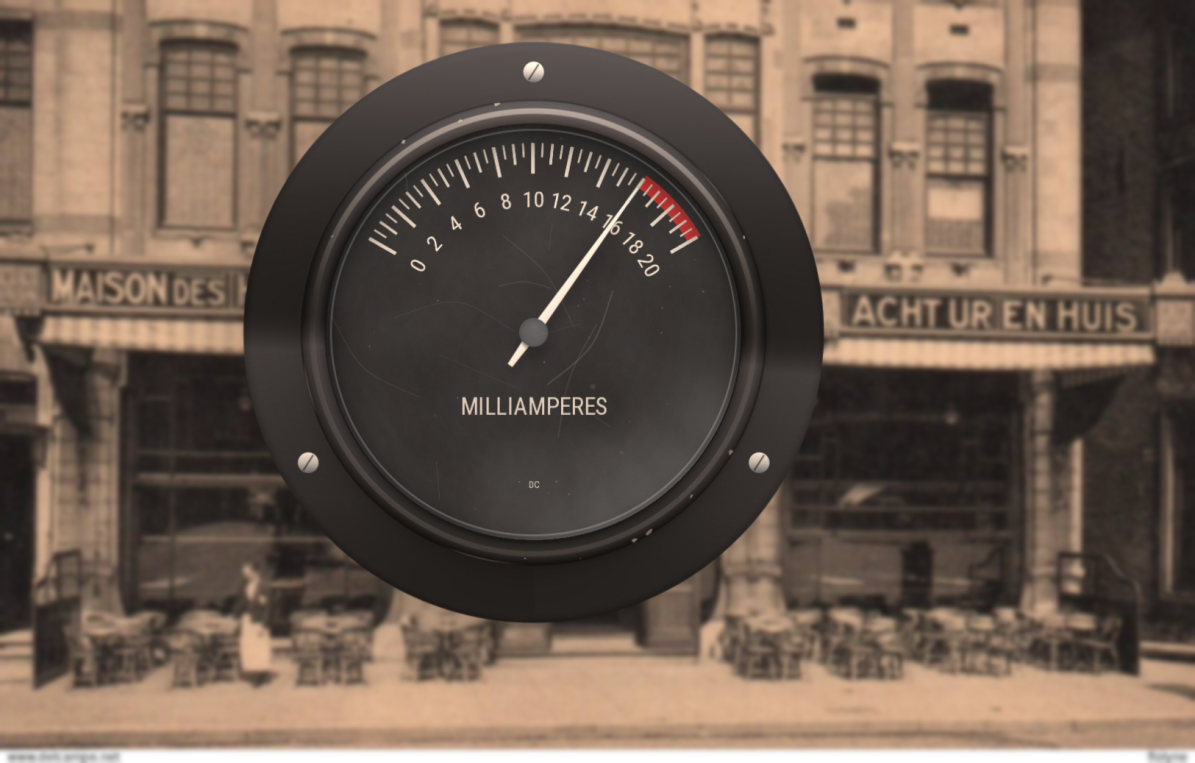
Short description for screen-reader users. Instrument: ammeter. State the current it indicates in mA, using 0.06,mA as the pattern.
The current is 16,mA
